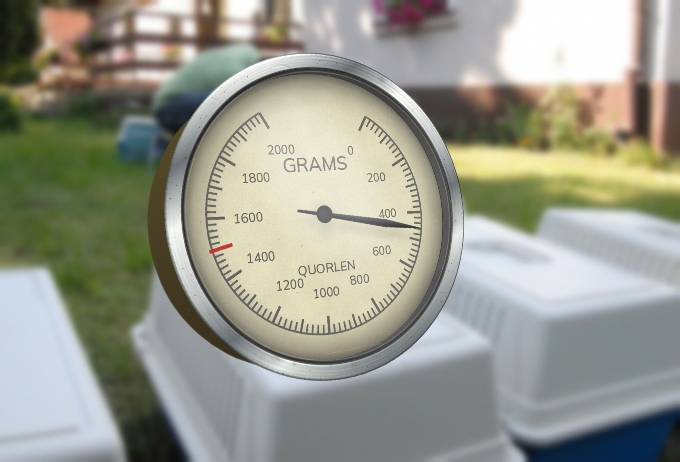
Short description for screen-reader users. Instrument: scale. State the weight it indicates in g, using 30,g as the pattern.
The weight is 460,g
